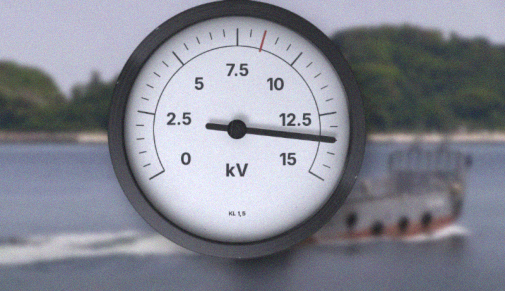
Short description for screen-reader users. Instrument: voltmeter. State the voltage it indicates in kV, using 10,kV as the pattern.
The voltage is 13.5,kV
